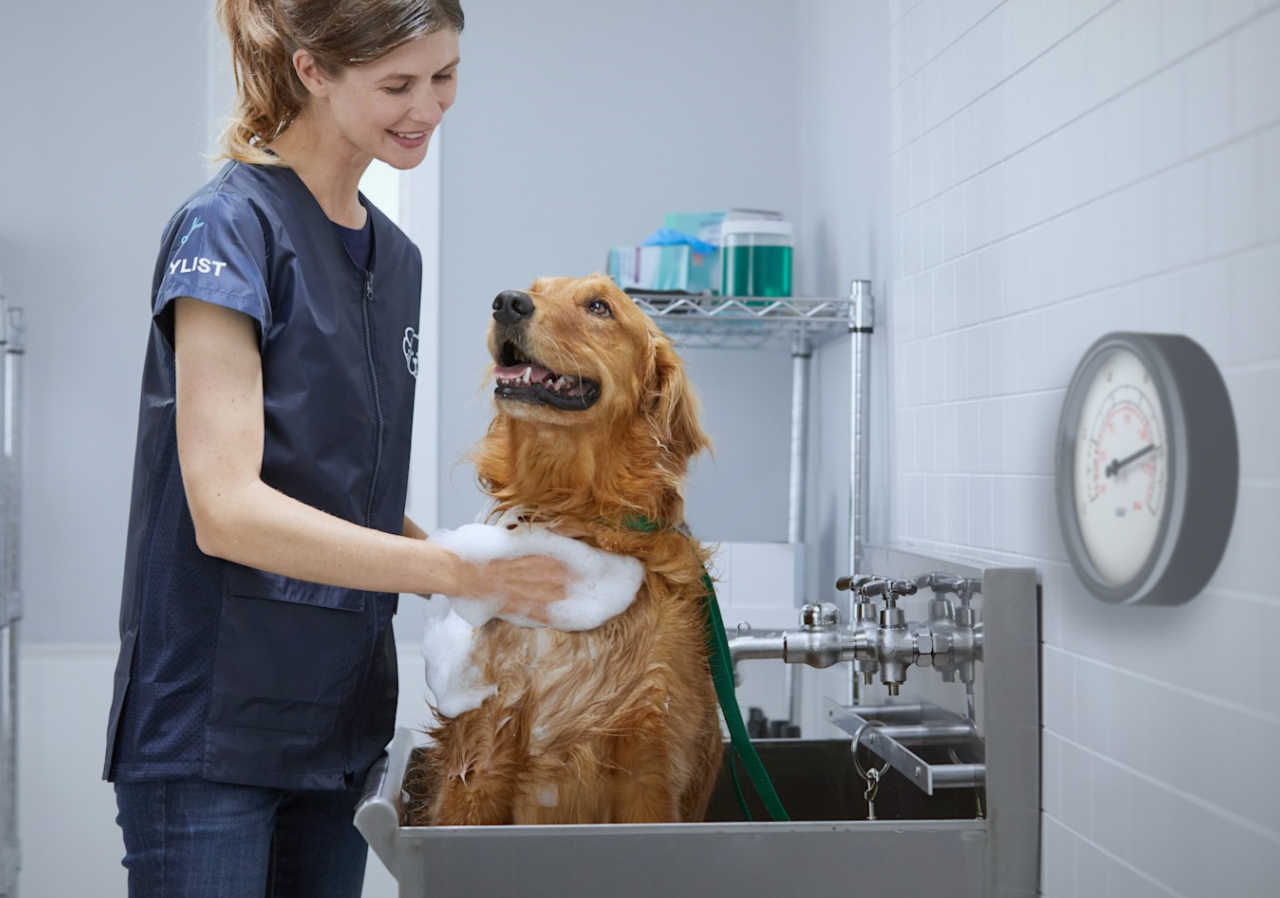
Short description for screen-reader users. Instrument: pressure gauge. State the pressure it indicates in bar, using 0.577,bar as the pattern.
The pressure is 8,bar
